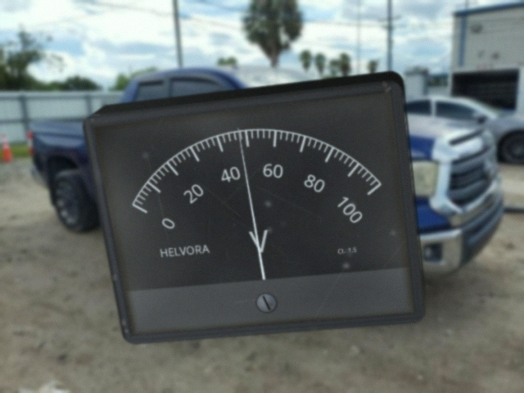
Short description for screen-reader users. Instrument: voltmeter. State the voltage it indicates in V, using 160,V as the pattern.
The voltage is 48,V
